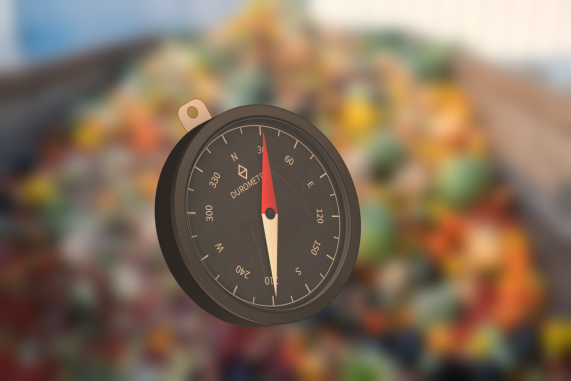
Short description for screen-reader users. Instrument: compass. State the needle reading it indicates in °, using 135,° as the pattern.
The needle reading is 30,°
